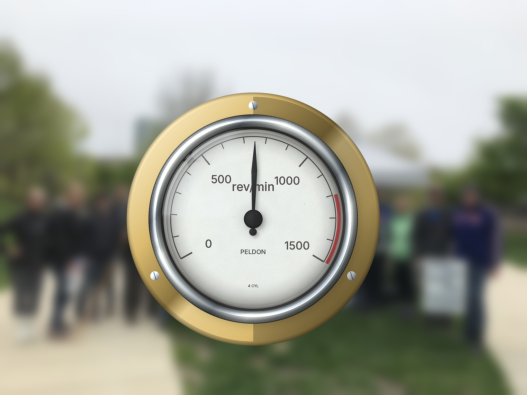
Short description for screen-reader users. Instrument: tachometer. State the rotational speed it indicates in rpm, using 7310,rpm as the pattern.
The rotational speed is 750,rpm
